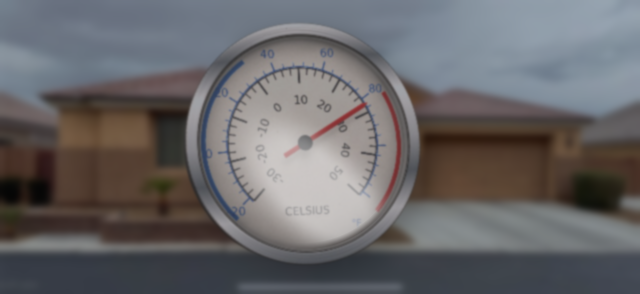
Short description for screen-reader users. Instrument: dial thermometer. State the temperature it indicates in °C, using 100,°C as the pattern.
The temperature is 28,°C
